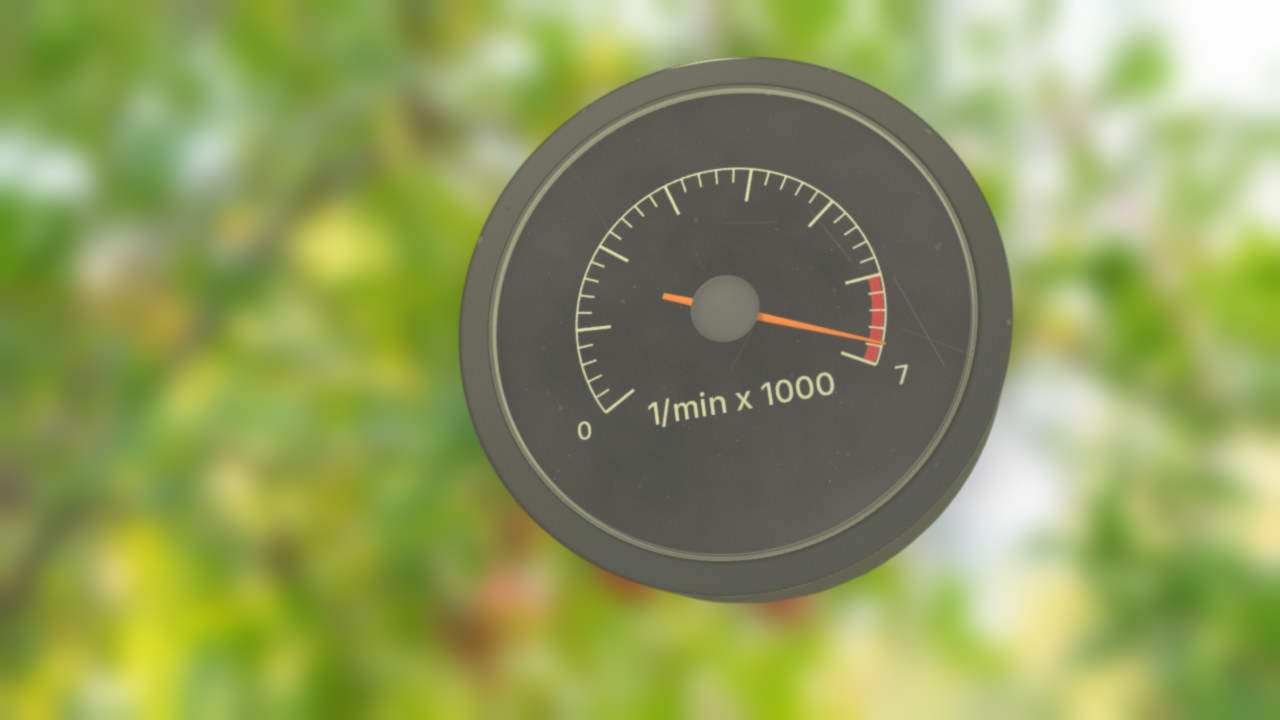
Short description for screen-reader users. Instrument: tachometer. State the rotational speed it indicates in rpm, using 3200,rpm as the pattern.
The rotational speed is 6800,rpm
